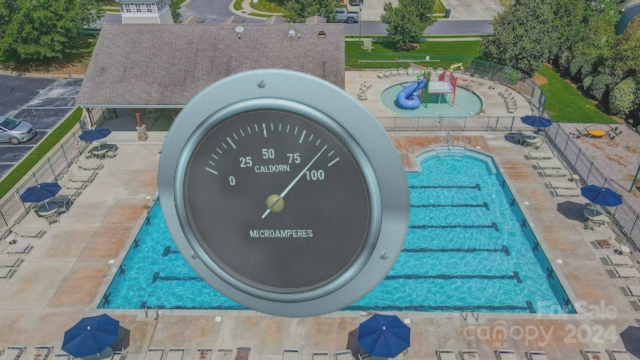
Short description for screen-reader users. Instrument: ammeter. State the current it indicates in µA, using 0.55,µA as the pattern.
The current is 90,µA
